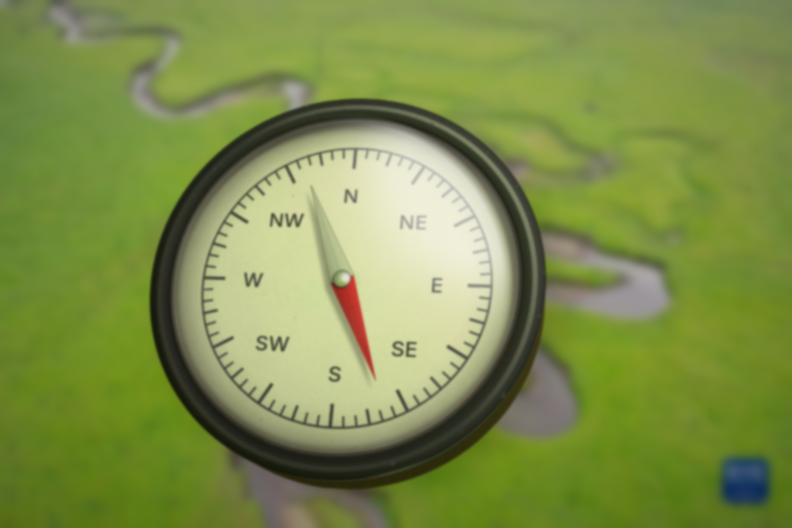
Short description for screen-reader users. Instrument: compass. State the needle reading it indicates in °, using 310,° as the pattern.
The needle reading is 157.5,°
